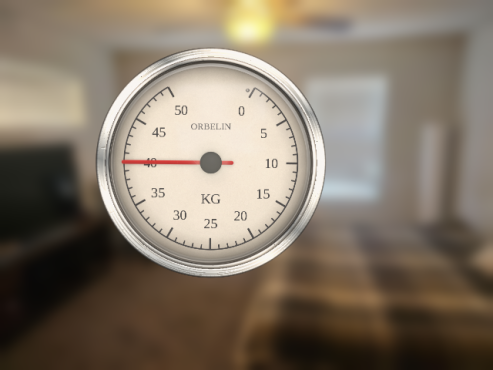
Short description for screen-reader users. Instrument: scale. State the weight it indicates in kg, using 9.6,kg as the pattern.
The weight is 40,kg
